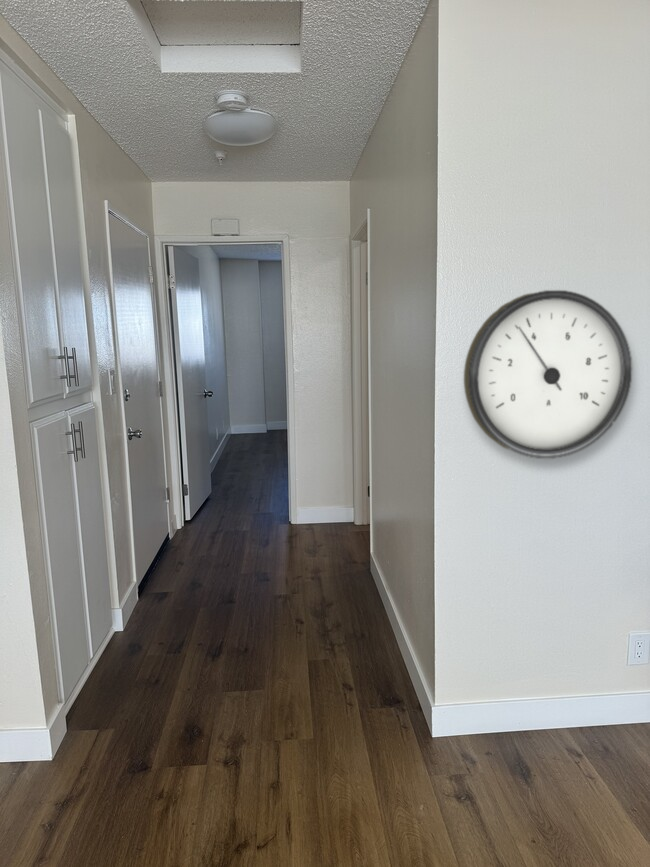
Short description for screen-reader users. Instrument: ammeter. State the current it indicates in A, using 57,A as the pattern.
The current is 3.5,A
